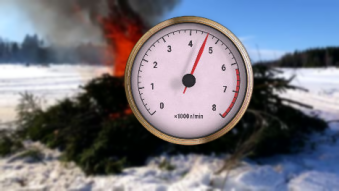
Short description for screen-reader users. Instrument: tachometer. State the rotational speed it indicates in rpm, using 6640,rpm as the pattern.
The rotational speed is 4600,rpm
